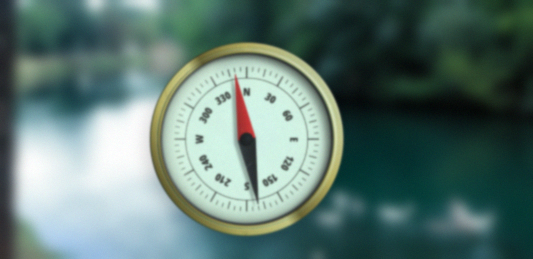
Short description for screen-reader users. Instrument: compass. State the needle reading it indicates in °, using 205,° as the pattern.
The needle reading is 350,°
